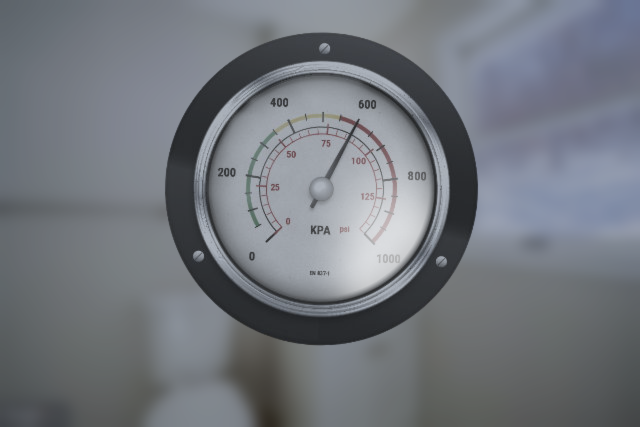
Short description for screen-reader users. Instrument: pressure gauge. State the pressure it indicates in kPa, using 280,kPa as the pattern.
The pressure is 600,kPa
